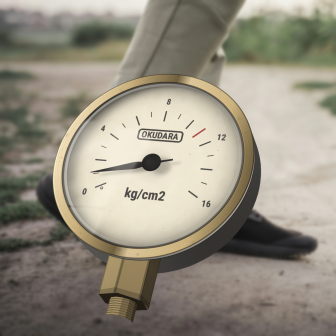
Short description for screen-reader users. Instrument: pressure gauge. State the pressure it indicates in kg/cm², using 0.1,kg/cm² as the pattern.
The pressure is 1,kg/cm²
